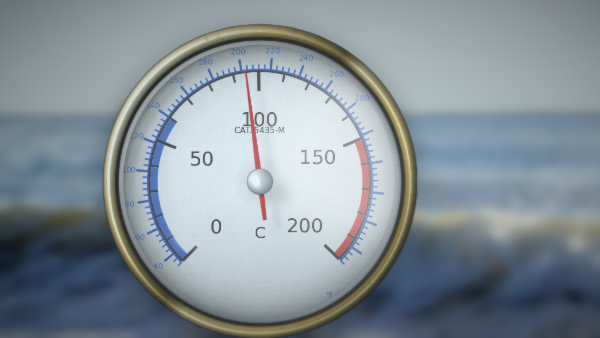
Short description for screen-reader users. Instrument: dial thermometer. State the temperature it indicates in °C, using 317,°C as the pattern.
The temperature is 95,°C
